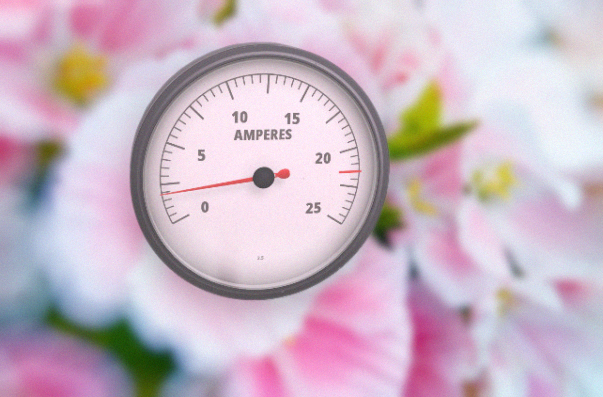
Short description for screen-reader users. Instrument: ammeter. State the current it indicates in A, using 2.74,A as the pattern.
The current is 2,A
